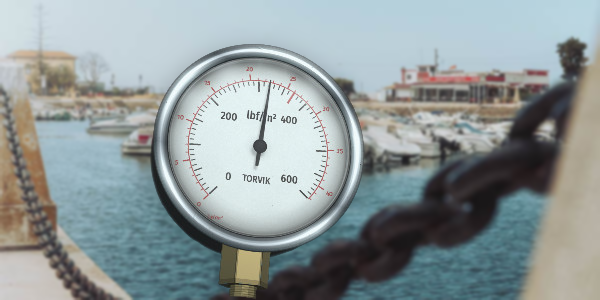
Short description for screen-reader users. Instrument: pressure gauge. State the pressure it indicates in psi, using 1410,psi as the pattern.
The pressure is 320,psi
